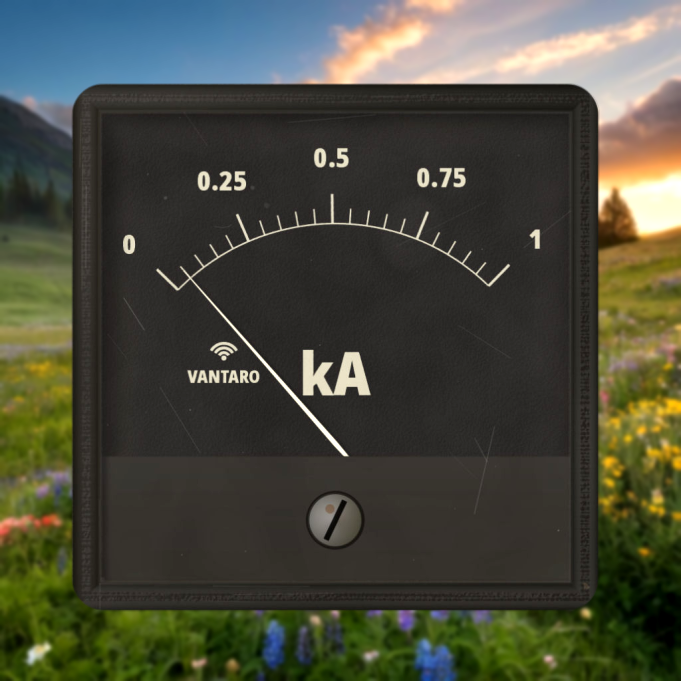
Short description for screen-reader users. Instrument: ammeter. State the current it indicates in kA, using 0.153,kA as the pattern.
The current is 0.05,kA
